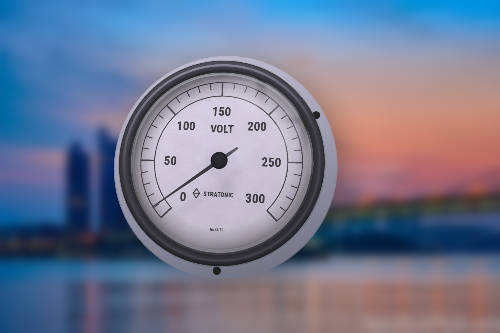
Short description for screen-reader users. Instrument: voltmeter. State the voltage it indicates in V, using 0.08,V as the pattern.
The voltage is 10,V
